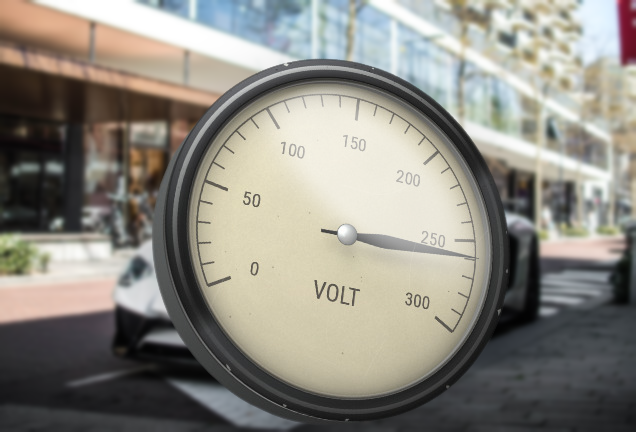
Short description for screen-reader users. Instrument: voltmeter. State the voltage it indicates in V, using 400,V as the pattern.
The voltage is 260,V
